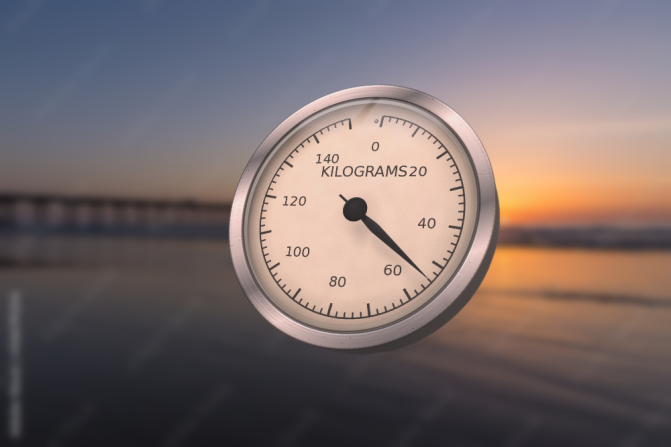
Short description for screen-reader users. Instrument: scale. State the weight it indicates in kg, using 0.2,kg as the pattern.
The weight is 54,kg
